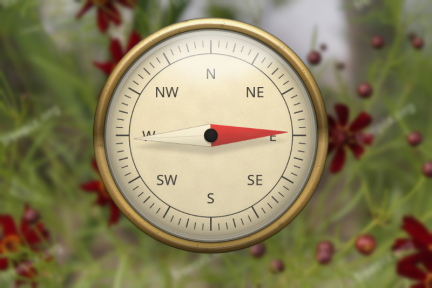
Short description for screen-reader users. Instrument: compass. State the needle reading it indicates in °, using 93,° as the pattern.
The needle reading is 87.5,°
